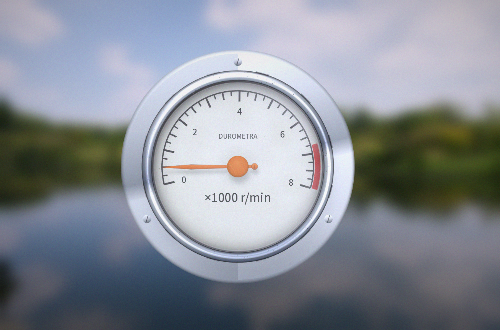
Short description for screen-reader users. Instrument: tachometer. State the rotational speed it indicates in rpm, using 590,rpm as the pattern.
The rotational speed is 500,rpm
